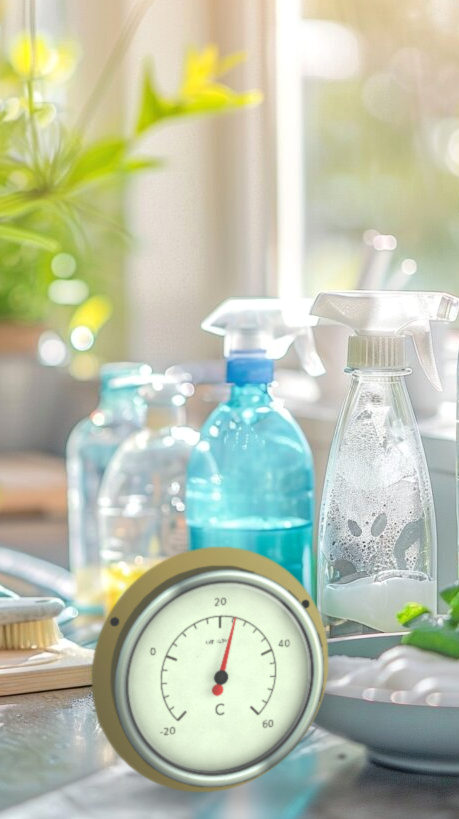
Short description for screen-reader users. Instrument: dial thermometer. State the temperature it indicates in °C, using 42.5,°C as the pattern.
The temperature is 24,°C
